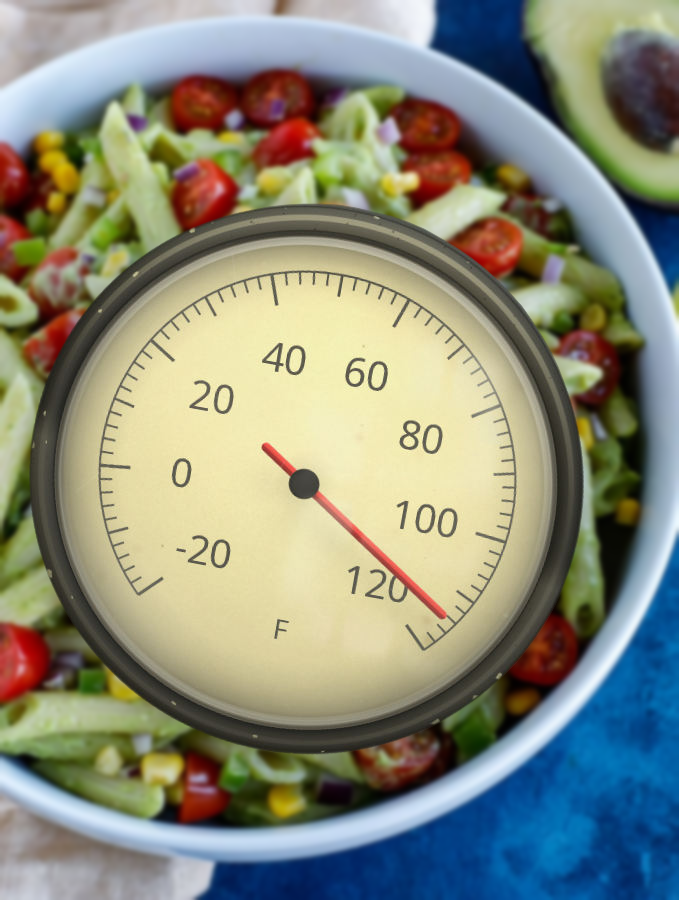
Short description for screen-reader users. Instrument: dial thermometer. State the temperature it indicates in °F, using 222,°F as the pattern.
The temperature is 114,°F
